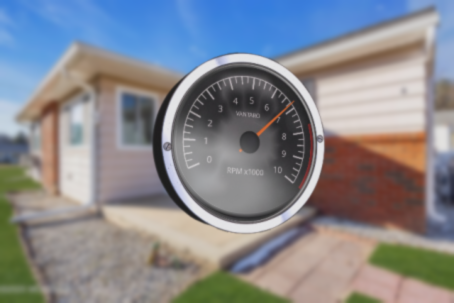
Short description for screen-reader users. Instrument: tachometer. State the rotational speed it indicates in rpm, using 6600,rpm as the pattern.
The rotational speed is 6750,rpm
